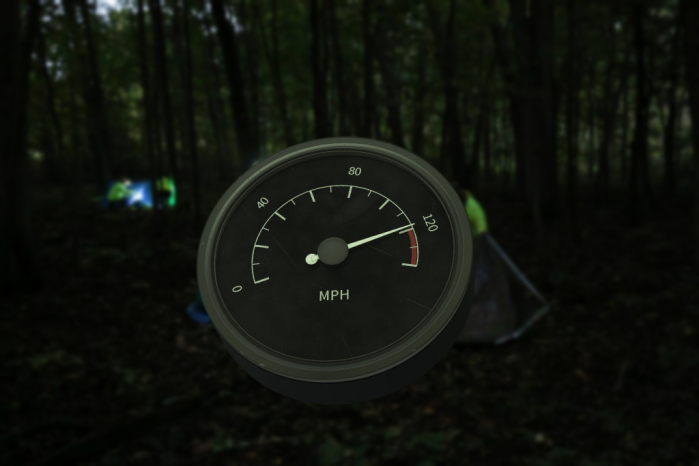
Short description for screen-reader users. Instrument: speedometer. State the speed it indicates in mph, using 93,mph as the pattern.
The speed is 120,mph
